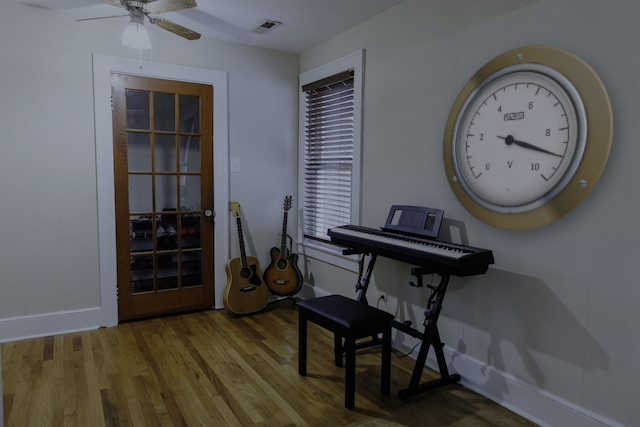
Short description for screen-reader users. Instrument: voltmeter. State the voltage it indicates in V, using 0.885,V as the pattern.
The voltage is 9,V
